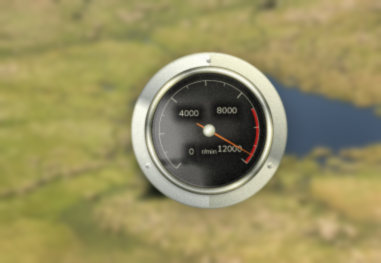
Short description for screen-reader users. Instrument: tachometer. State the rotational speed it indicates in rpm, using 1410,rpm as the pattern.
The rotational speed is 11500,rpm
